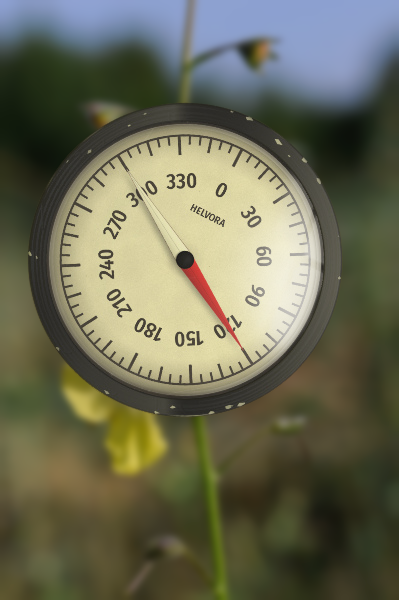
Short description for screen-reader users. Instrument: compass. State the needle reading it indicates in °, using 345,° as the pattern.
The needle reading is 120,°
